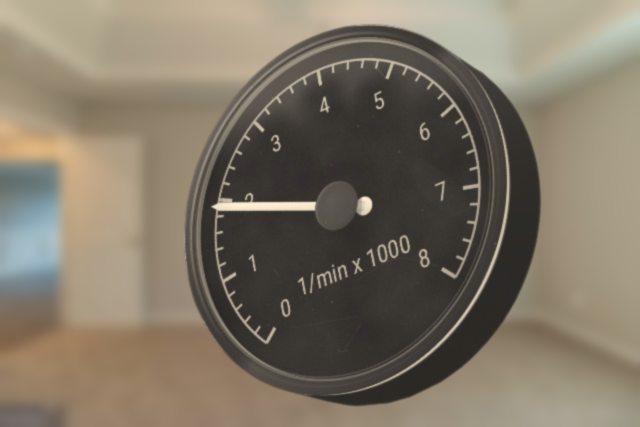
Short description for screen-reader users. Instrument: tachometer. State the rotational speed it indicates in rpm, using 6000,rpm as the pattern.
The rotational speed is 1900,rpm
